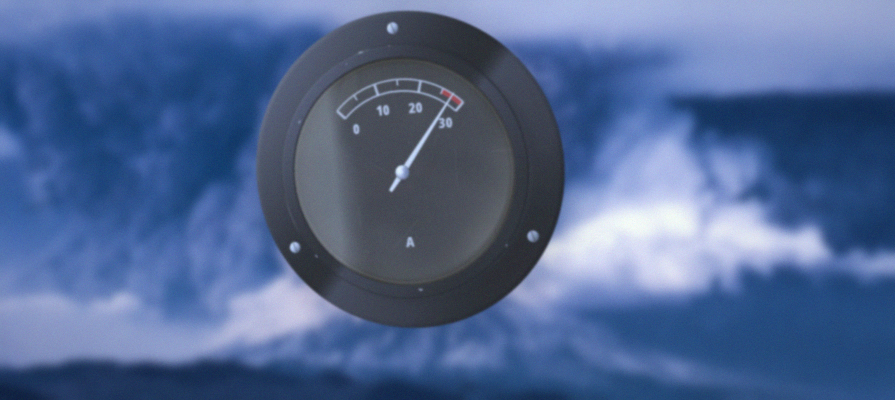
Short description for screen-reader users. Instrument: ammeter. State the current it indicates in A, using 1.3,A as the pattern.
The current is 27.5,A
